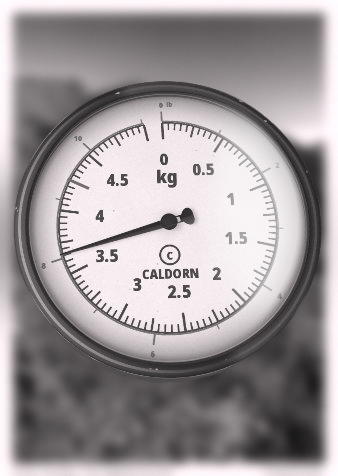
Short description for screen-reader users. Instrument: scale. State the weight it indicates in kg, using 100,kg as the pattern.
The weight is 3.65,kg
